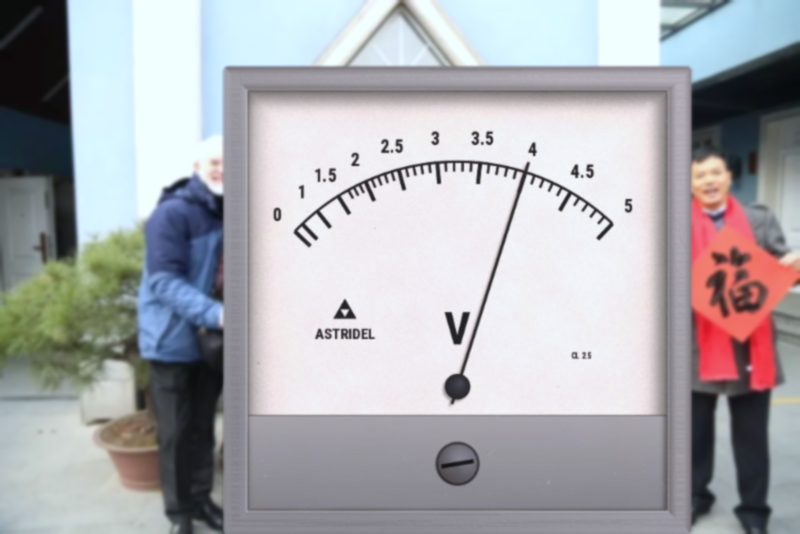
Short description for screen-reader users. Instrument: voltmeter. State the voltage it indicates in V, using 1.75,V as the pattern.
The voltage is 4,V
